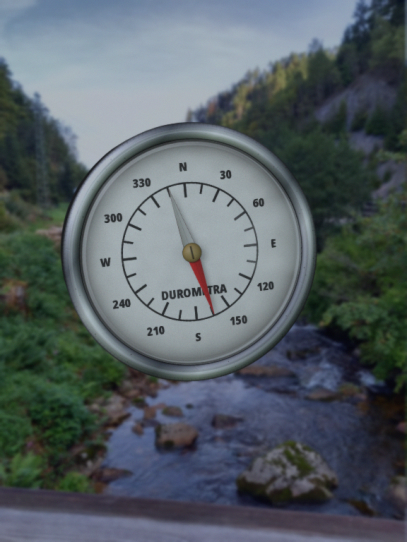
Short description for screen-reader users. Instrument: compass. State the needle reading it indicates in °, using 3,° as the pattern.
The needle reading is 165,°
